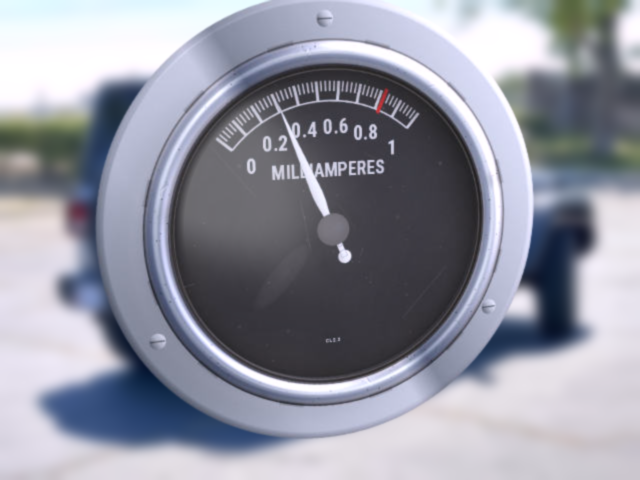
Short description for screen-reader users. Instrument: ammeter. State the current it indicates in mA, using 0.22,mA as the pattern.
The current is 0.3,mA
